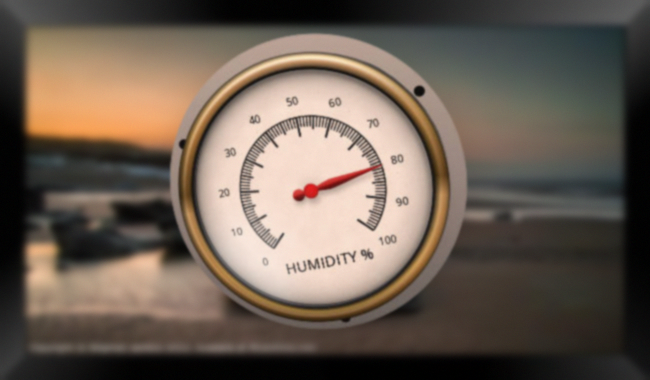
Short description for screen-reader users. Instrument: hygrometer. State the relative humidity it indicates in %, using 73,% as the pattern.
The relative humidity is 80,%
